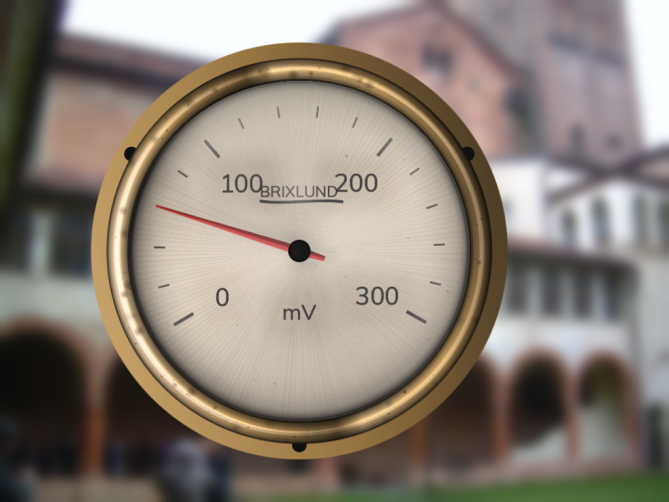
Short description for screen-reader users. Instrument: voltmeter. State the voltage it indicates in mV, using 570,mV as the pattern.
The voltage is 60,mV
